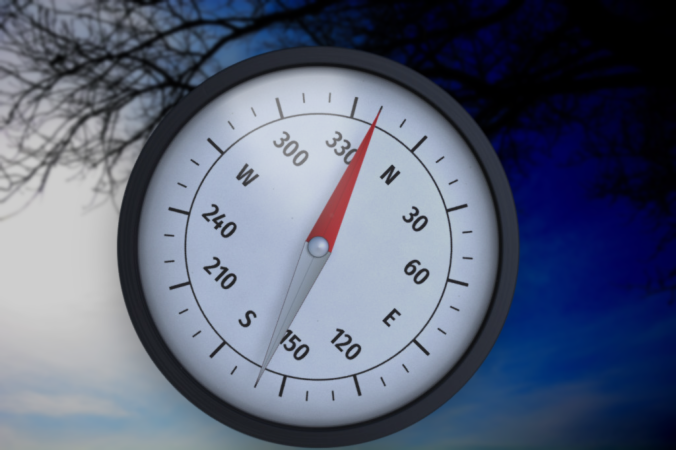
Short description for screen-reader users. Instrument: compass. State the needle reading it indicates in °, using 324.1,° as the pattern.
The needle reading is 340,°
